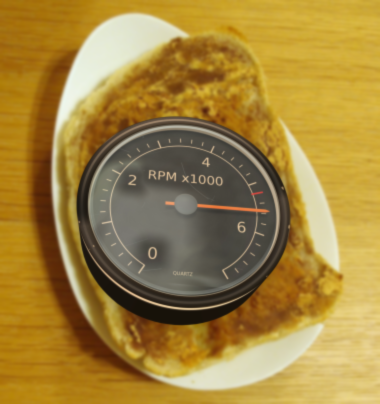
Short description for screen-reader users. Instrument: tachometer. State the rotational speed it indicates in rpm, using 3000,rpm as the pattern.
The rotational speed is 5600,rpm
